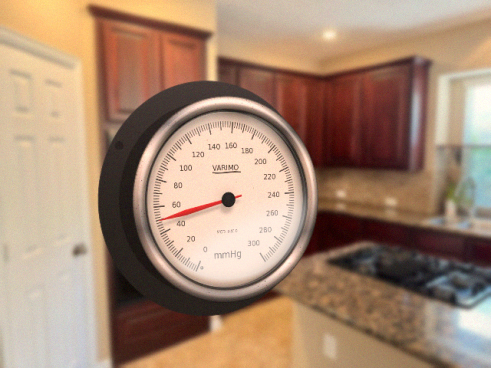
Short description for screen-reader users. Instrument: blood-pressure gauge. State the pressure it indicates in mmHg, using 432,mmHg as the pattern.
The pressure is 50,mmHg
